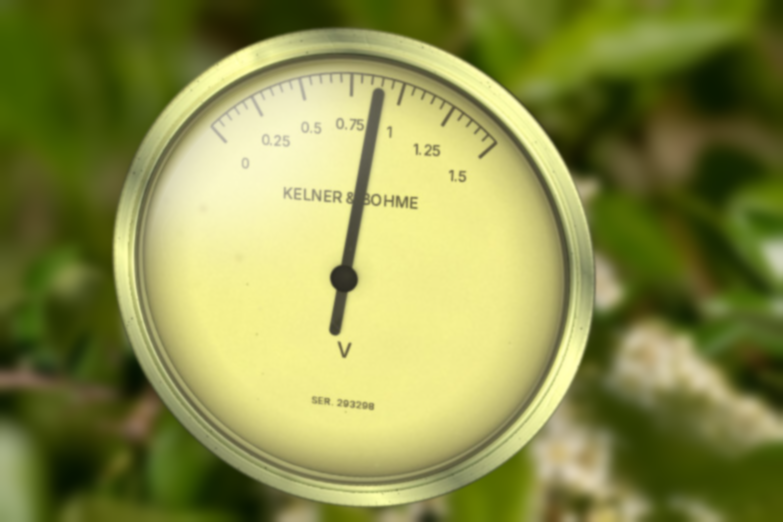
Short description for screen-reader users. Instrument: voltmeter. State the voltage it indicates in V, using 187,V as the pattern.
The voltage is 0.9,V
